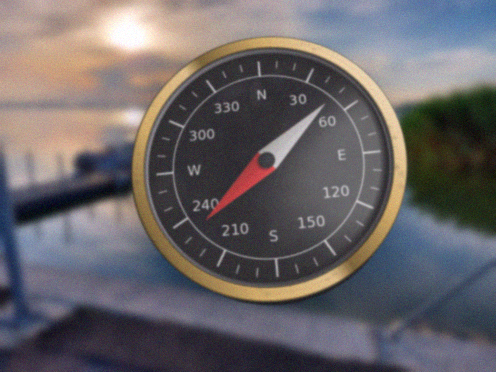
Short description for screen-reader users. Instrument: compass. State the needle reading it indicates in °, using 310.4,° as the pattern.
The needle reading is 230,°
